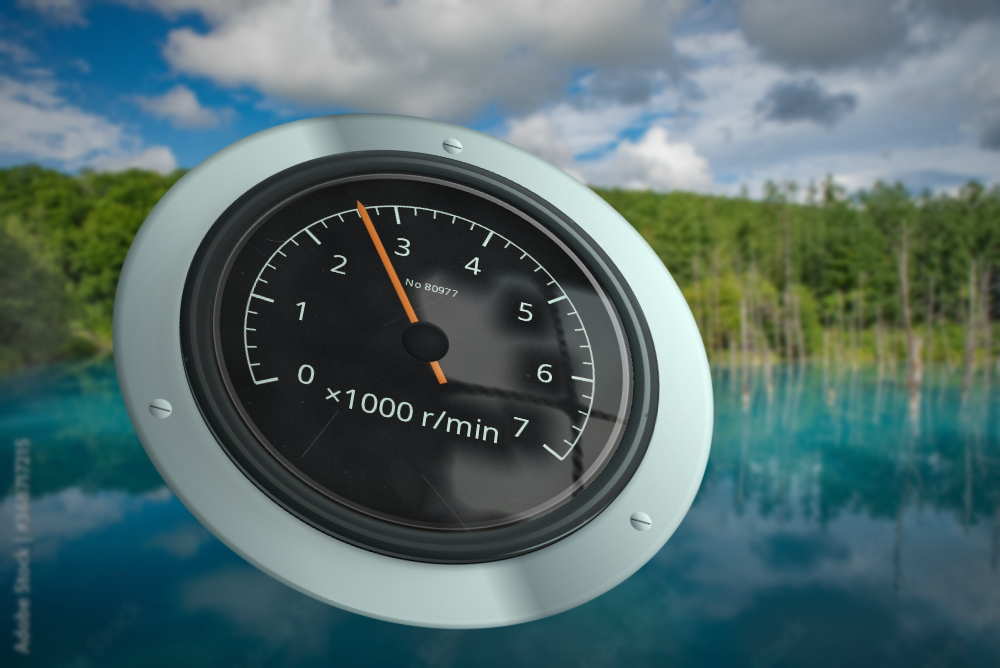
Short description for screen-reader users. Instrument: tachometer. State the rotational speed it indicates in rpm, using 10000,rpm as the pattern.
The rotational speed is 2600,rpm
